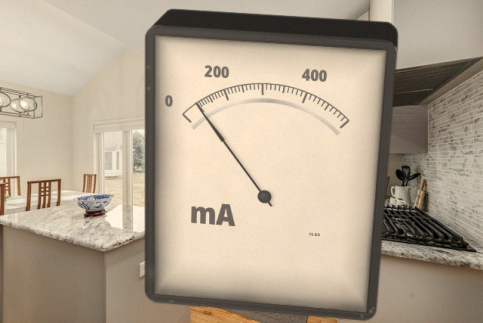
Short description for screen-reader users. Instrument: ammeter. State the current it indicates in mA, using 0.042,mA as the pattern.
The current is 100,mA
